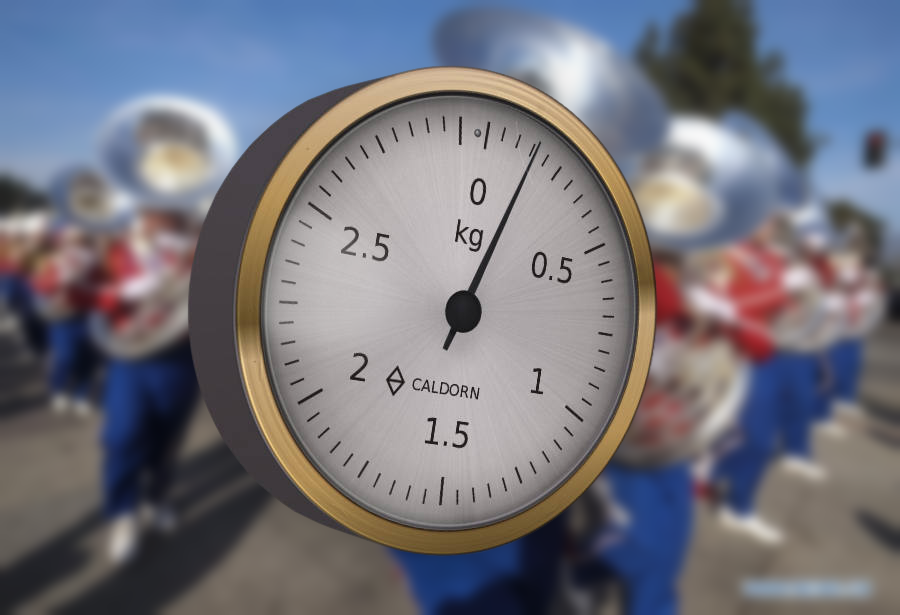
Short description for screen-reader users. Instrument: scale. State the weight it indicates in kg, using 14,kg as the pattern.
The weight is 0.15,kg
